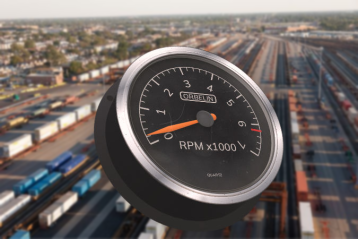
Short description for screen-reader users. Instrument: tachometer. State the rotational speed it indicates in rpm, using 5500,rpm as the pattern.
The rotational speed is 200,rpm
